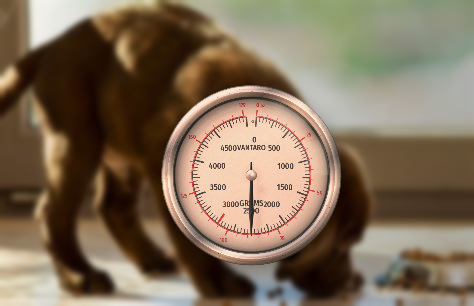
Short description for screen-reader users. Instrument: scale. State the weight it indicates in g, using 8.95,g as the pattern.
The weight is 2500,g
